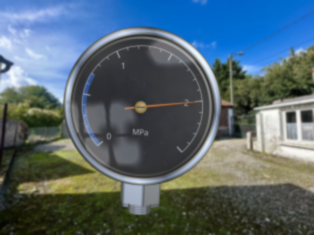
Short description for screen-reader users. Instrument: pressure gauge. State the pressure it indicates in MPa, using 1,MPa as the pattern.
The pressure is 2,MPa
